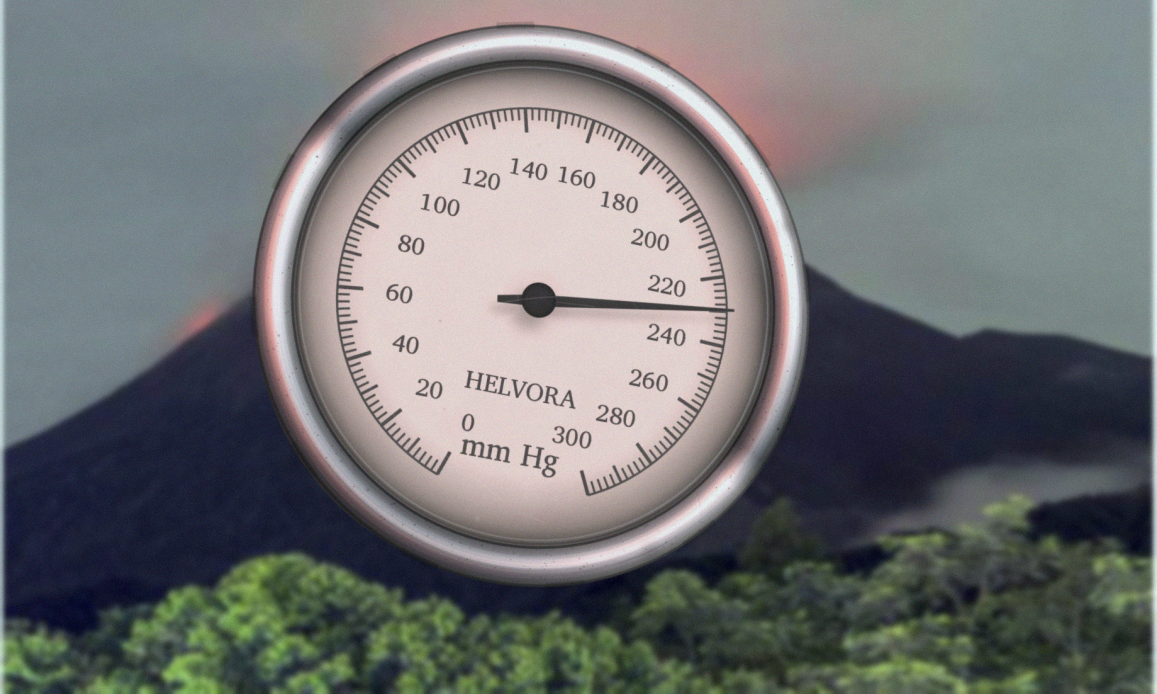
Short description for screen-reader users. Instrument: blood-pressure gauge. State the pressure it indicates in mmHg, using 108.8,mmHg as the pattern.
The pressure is 230,mmHg
